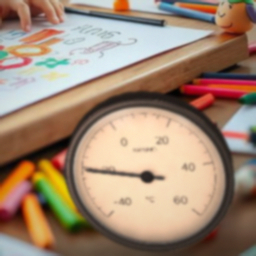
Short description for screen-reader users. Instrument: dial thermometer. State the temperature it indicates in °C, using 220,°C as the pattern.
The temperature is -20,°C
